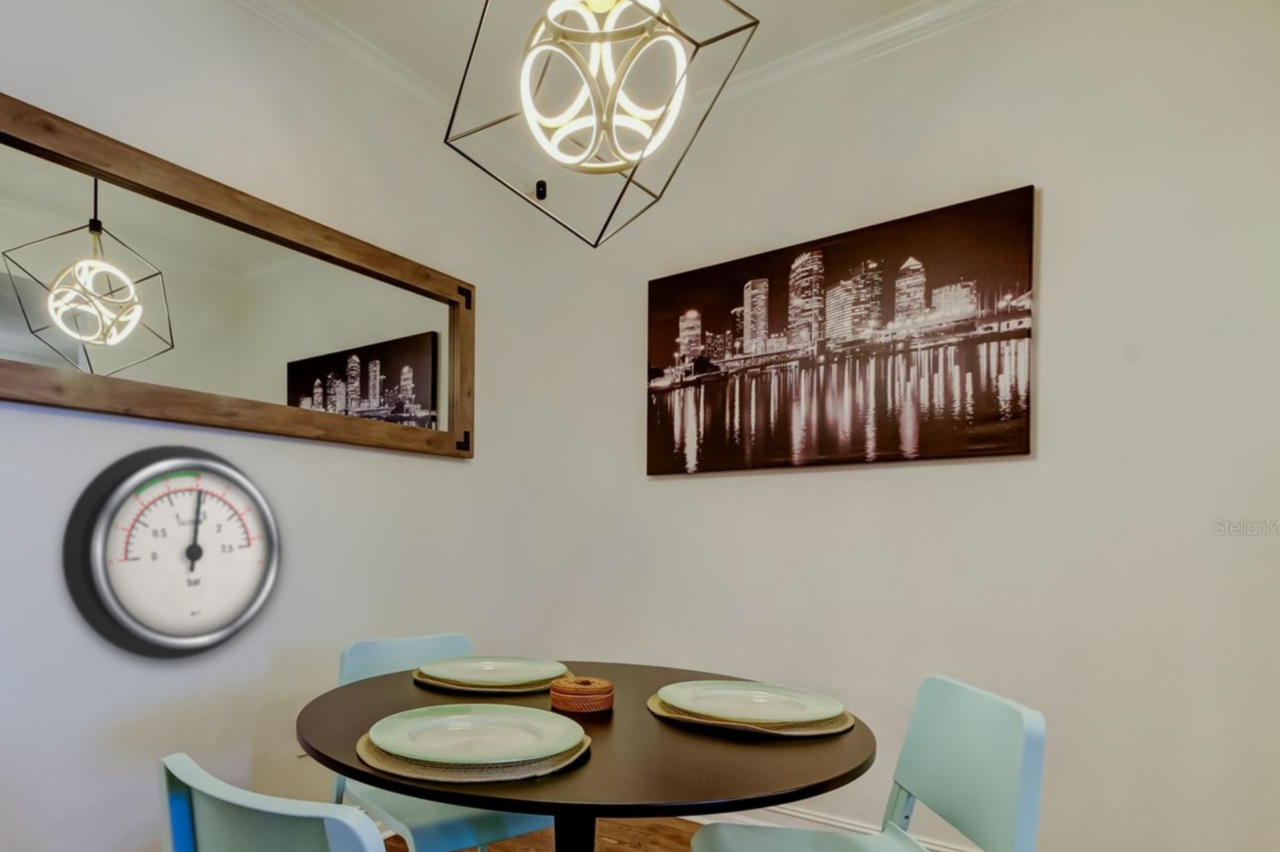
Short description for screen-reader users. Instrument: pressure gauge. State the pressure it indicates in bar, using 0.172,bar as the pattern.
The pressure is 1.4,bar
